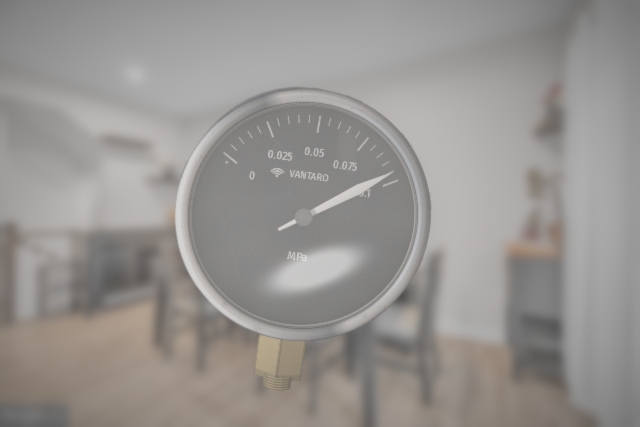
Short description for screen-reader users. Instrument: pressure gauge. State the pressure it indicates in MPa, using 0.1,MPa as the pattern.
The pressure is 0.095,MPa
